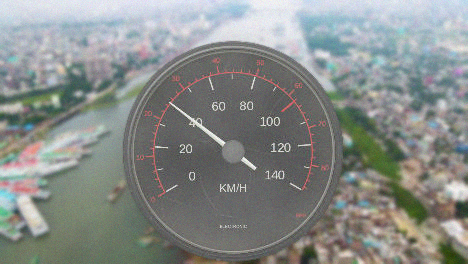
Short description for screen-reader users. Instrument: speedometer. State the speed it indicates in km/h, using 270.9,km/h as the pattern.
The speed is 40,km/h
